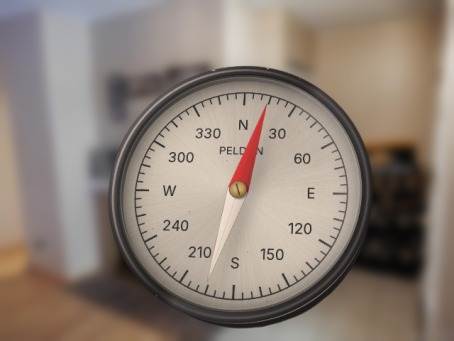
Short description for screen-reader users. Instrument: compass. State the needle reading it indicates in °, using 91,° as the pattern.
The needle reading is 15,°
